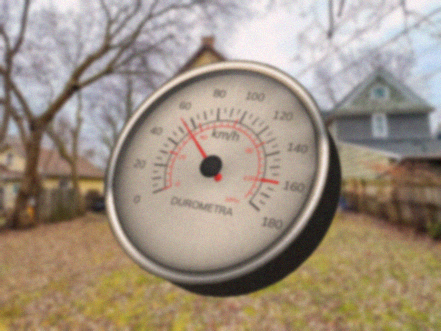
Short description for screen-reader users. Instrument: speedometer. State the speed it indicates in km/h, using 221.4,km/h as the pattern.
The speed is 55,km/h
